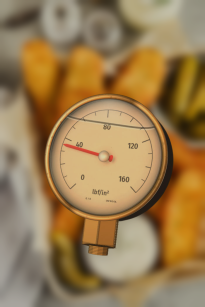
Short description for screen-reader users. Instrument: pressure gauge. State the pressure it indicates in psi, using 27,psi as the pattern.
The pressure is 35,psi
